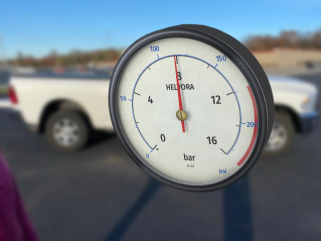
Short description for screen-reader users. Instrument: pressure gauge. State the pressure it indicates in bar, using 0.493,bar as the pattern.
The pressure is 8,bar
